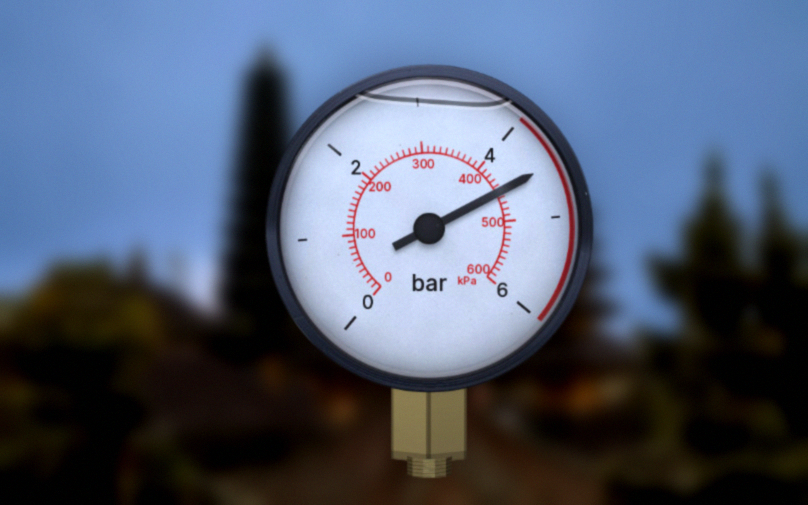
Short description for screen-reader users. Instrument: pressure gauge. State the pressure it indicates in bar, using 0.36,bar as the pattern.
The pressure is 4.5,bar
